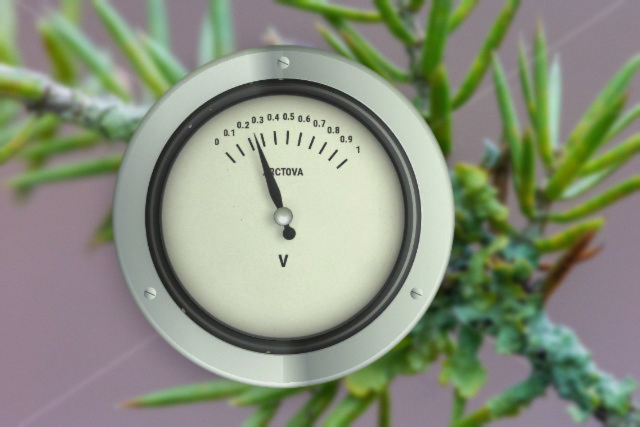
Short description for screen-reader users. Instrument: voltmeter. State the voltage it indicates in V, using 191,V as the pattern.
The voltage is 0.25,V
